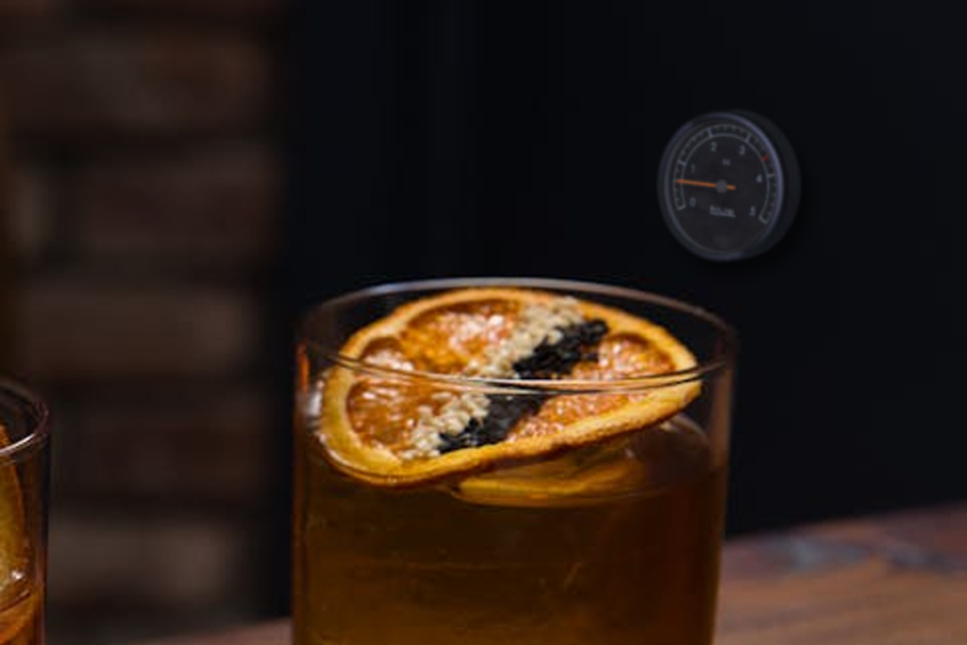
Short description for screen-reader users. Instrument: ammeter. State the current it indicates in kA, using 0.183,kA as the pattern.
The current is 0.6,kA
